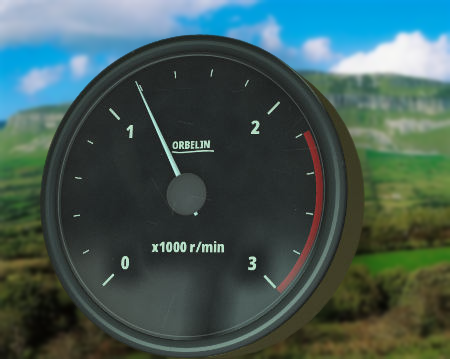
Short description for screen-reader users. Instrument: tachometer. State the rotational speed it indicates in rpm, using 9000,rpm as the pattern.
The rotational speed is 1200,rpm
